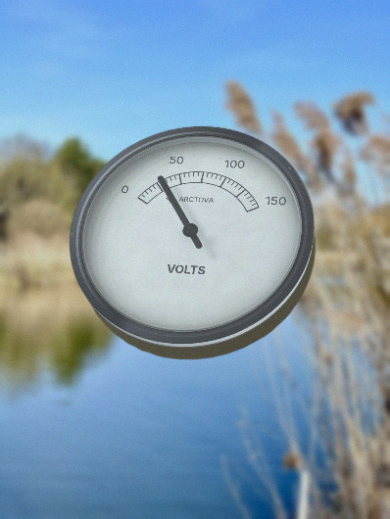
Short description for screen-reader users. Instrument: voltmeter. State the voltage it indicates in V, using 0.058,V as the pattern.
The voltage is 30,V
